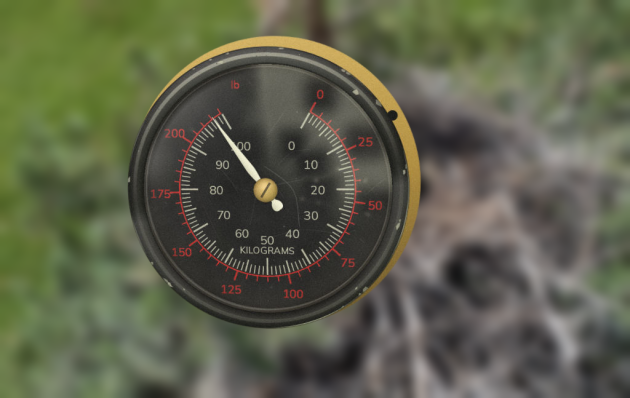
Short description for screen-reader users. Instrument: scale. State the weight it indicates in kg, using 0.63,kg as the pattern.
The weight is 98,kg
